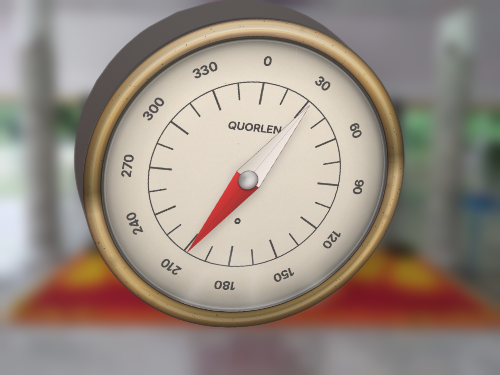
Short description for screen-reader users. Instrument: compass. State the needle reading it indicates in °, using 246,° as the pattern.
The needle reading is 210,°
